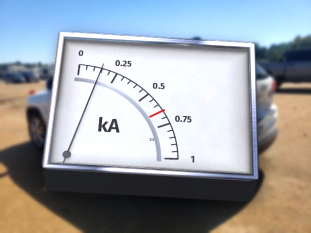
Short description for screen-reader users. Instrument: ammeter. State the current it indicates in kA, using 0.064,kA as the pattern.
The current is 0.15,kA
